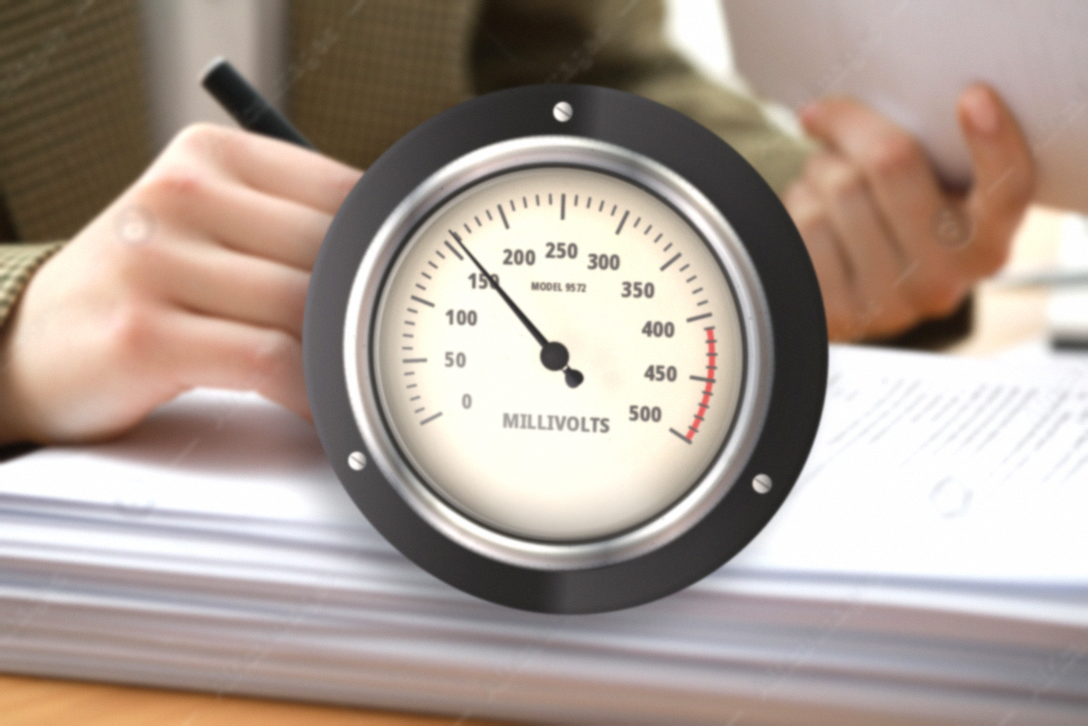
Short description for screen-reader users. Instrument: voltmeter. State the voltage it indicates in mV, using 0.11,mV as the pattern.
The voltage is 160,mV
